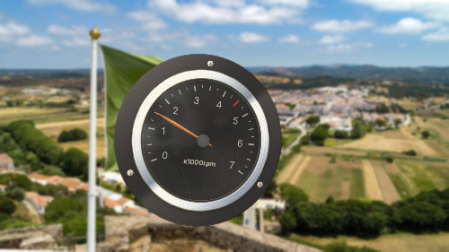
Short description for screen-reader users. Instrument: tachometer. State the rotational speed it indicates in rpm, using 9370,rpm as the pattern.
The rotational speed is 1500,rpm
